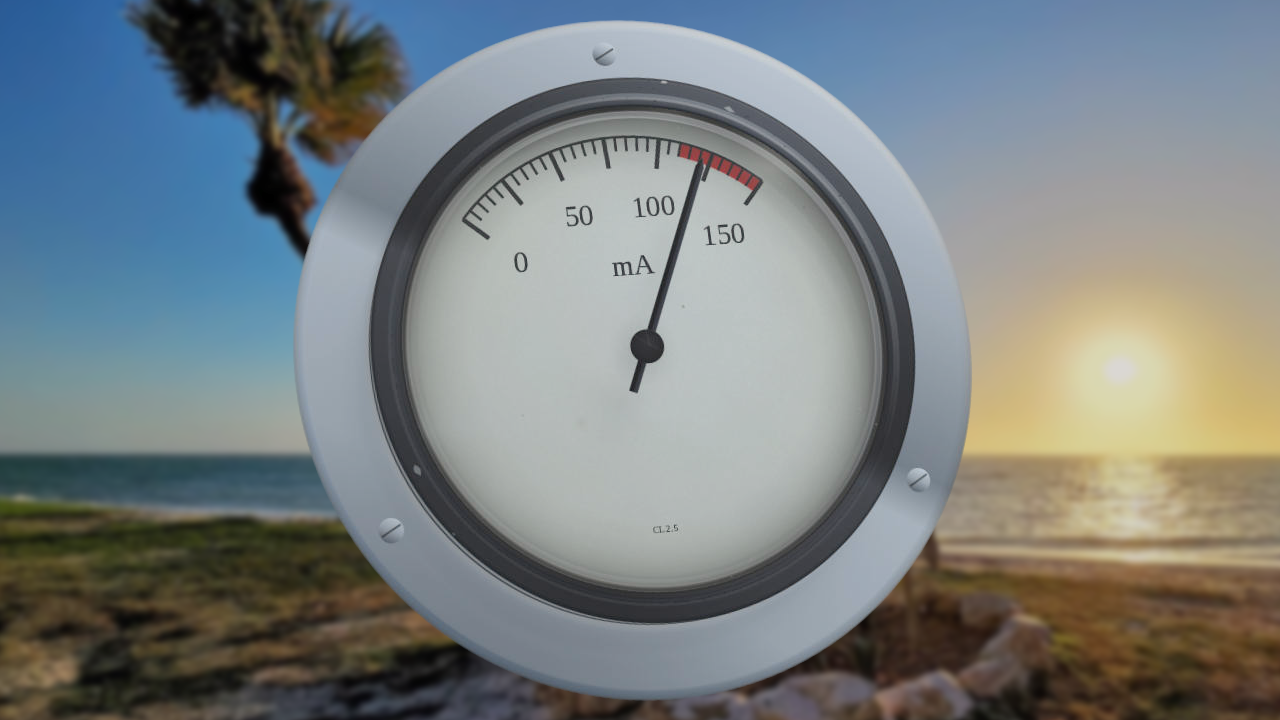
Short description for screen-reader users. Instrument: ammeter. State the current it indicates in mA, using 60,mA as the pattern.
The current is 120,mA
